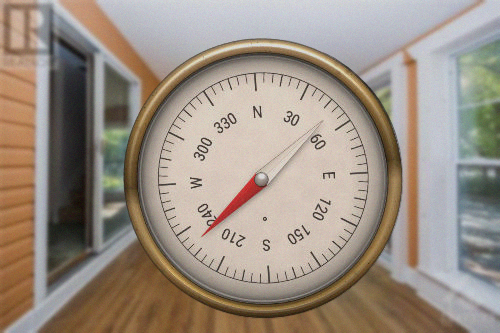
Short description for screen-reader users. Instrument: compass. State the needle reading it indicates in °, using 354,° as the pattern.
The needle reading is 230,°
